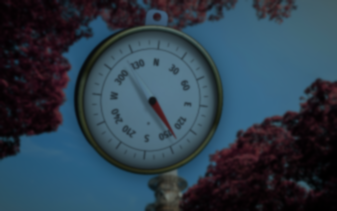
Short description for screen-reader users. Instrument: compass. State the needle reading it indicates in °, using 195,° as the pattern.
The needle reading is 140,°
